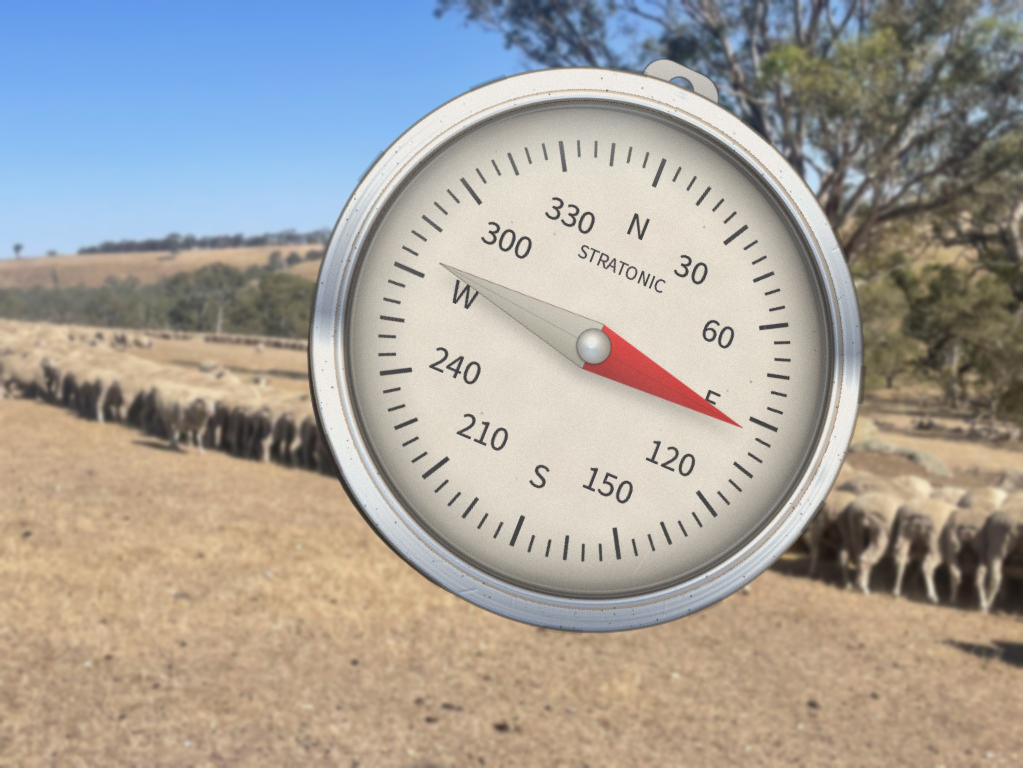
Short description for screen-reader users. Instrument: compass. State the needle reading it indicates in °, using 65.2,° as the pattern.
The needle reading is 95,°
